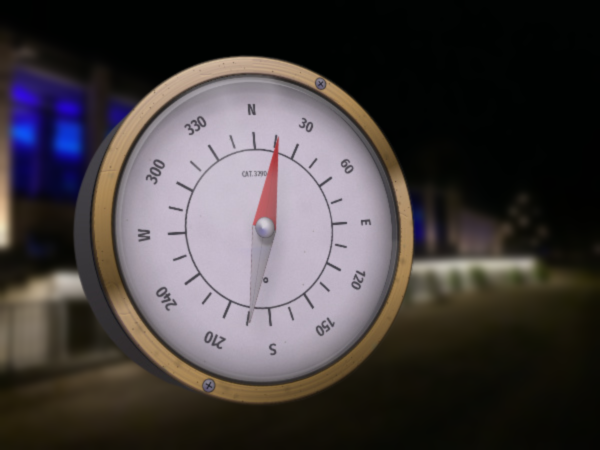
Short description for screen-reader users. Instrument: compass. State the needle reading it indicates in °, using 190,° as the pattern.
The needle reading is 15,°
